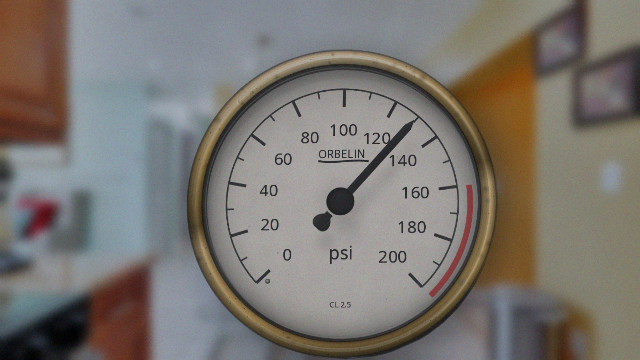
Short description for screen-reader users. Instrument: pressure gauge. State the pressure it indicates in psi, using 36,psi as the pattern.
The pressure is 130,psi
